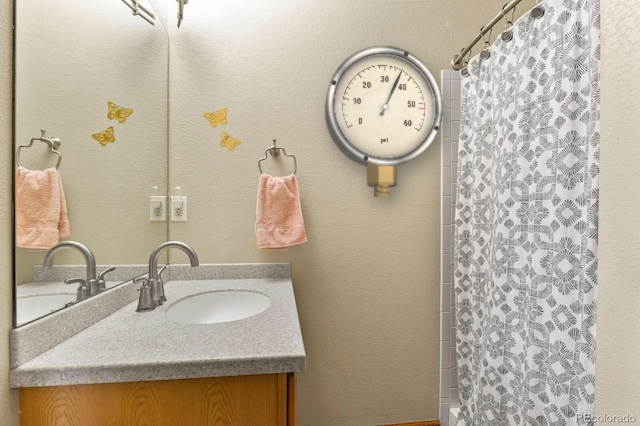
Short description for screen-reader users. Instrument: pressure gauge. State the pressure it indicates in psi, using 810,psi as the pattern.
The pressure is 36,psi
